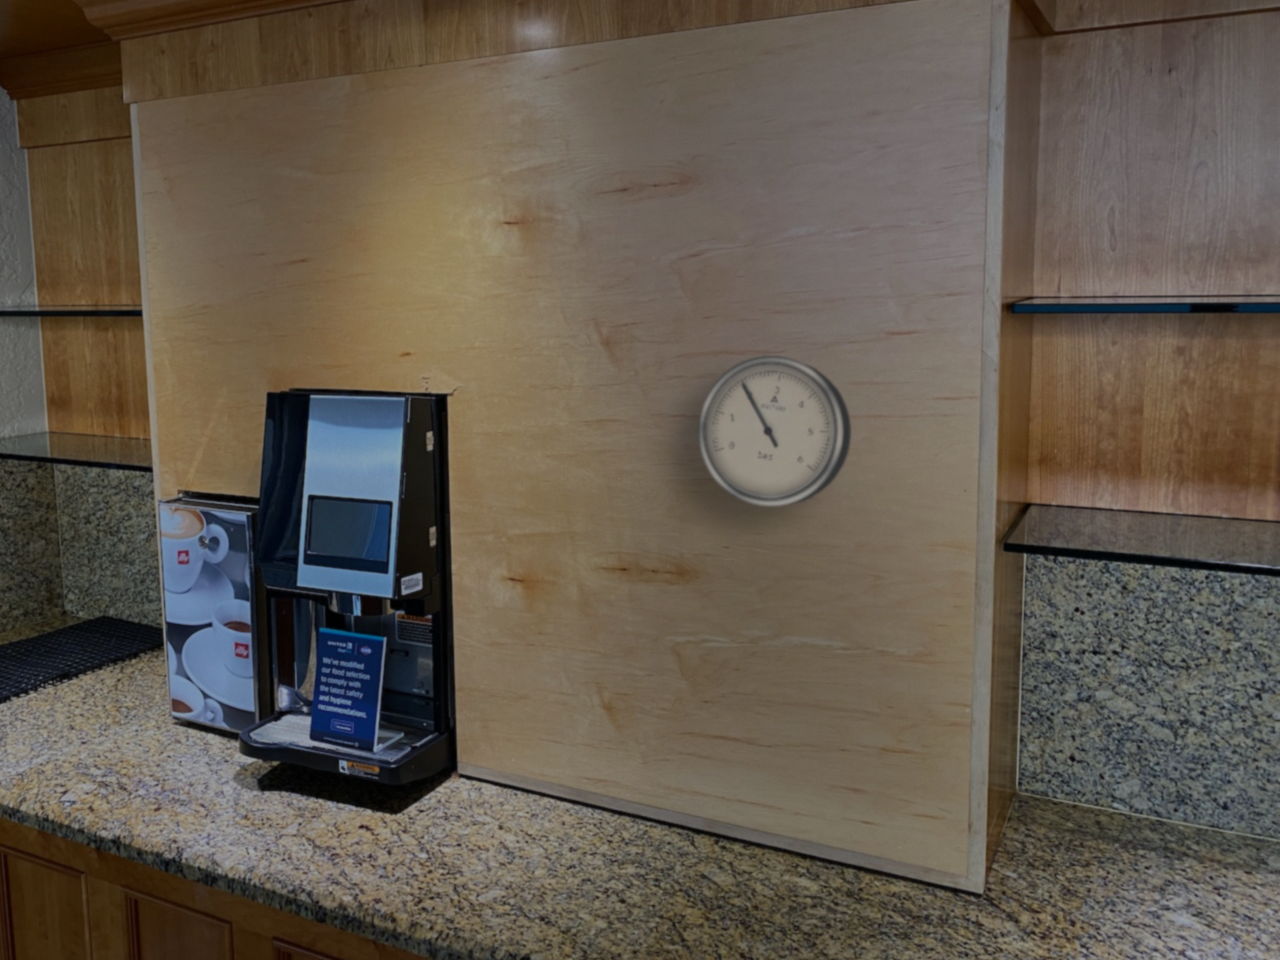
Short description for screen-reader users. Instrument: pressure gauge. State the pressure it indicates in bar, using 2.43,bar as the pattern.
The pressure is 2,bar
